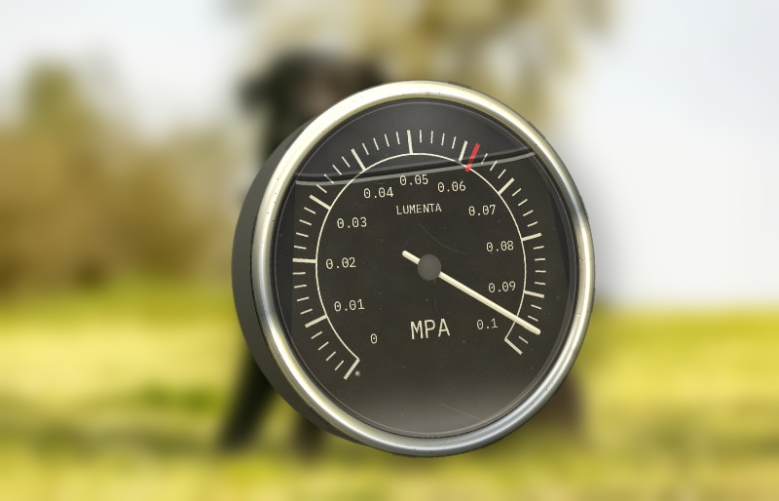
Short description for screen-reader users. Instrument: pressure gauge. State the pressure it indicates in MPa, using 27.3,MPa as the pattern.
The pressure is 0.096,MPa
